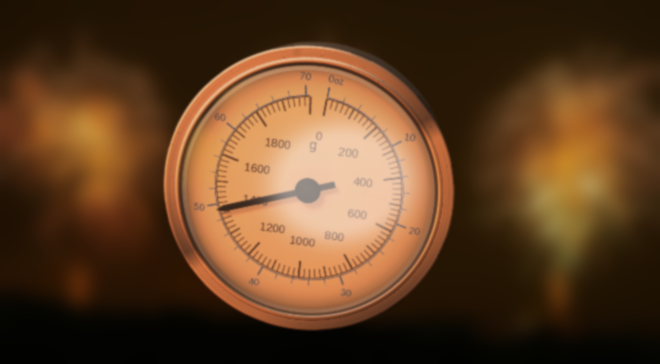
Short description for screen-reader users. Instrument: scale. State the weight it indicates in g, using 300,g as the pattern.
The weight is 1400,g
